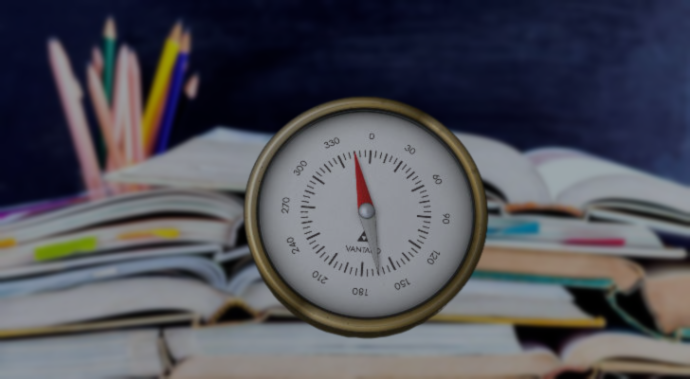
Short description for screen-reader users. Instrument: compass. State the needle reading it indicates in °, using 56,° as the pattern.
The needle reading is 345,°
